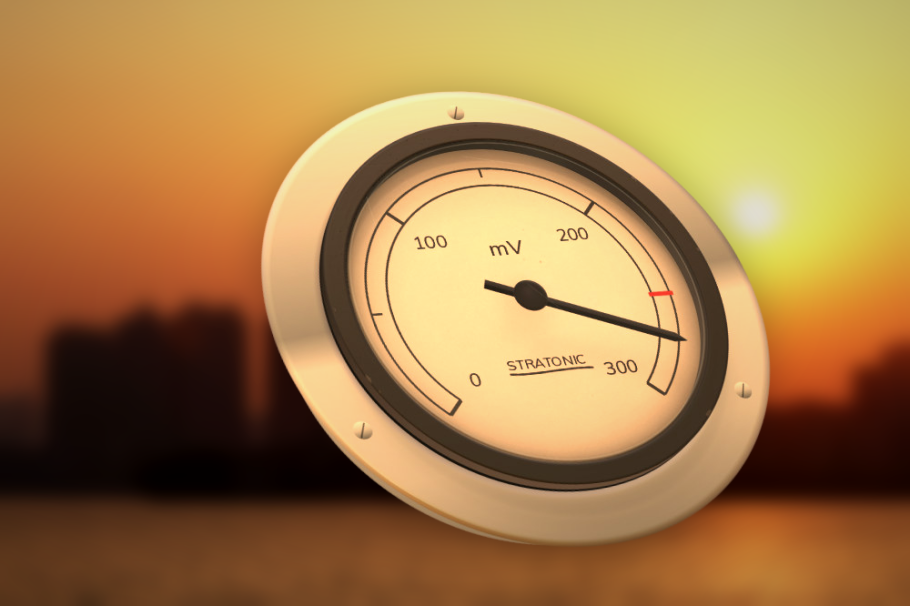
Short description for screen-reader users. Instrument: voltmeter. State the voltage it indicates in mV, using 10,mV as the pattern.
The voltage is 275,mV
